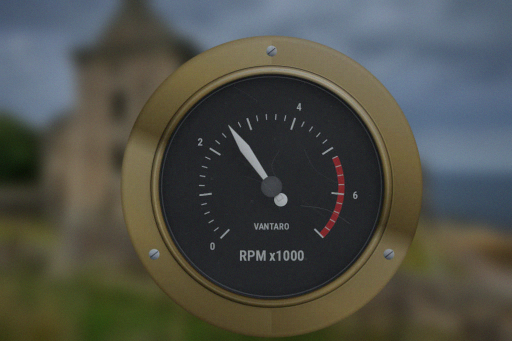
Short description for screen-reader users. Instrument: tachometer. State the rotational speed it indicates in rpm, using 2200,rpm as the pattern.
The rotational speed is 2600,rpm
